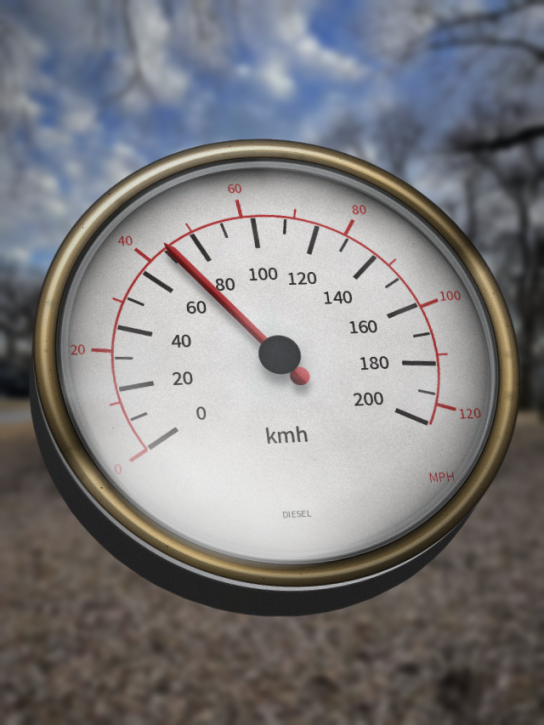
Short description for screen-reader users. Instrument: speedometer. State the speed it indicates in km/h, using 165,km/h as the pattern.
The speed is 70,km/h
